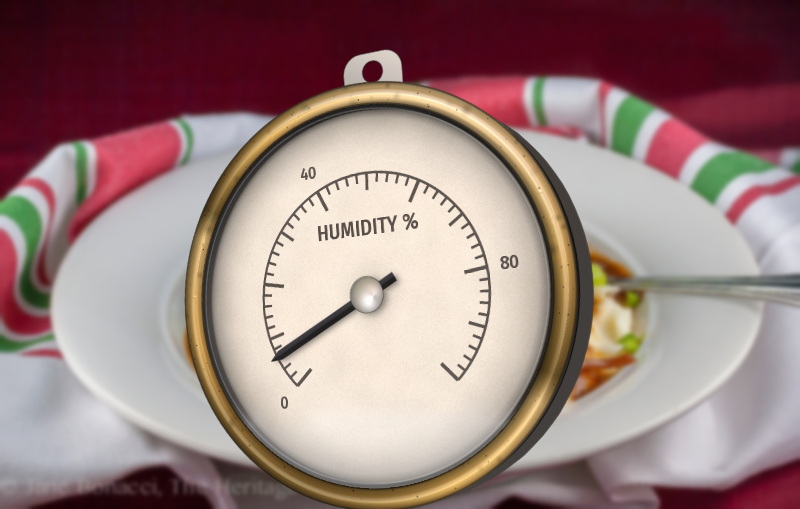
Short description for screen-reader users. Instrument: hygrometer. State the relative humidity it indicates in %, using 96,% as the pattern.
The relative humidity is 6,%
